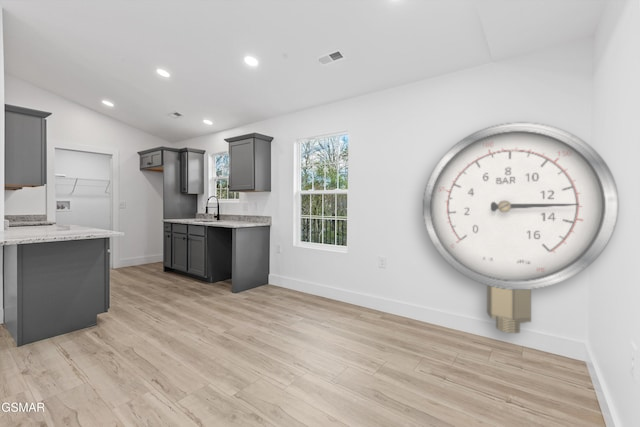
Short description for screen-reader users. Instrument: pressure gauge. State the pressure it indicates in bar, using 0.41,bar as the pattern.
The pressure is 13,bar
